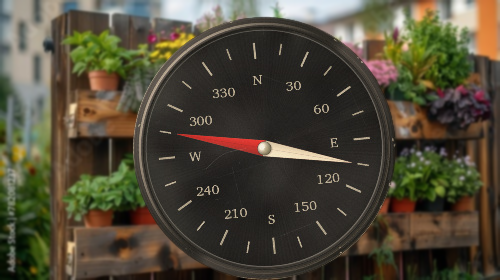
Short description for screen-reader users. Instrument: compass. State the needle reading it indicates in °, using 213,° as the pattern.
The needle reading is 285,°
